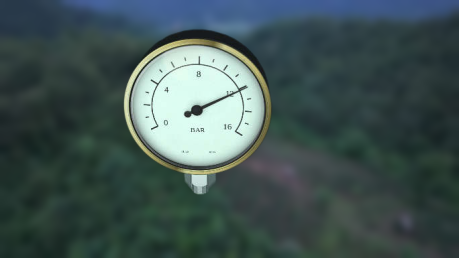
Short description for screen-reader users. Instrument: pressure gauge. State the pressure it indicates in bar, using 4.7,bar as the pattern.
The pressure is 12,bar
